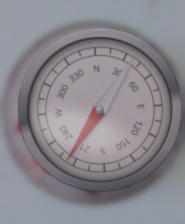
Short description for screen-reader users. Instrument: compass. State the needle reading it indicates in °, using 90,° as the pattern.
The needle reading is 217.5,°
